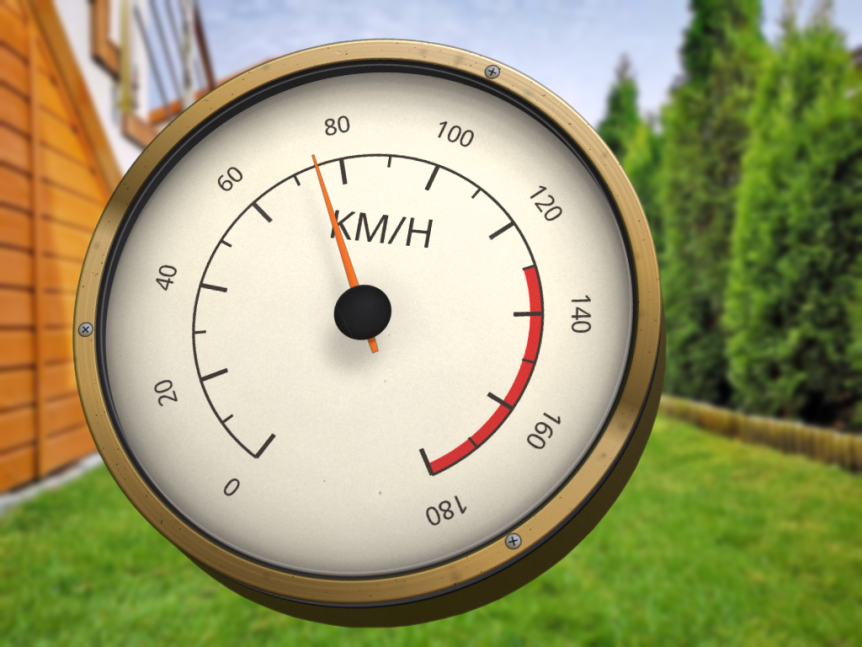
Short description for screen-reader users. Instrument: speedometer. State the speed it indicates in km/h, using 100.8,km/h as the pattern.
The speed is 75,km/h
